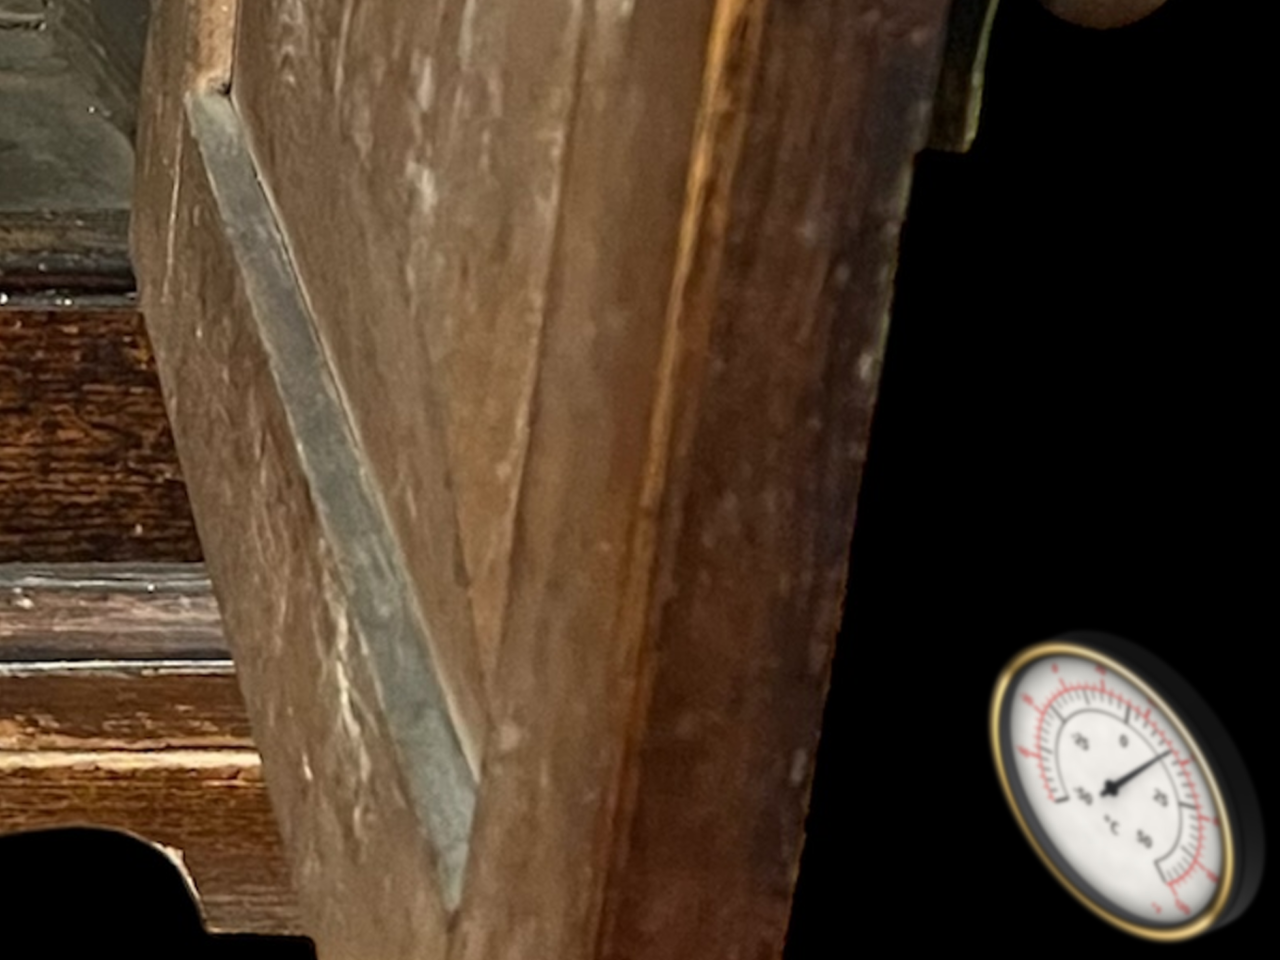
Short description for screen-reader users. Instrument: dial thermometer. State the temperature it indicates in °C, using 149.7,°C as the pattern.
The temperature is 12.5,°C
